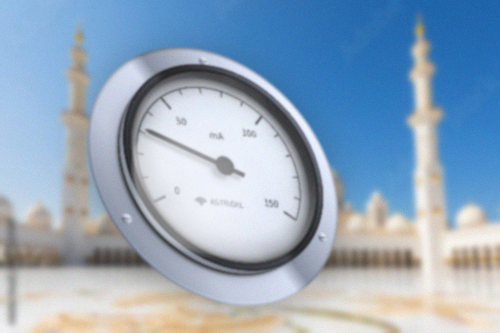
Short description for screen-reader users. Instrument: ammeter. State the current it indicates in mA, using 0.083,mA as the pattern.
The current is 30,mA
